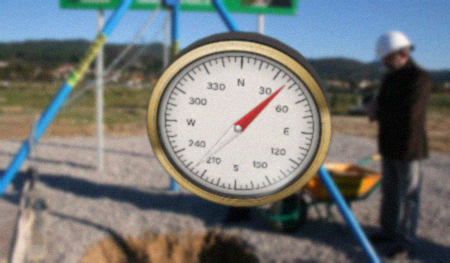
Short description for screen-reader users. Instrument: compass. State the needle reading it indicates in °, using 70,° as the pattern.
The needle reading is 40,°
